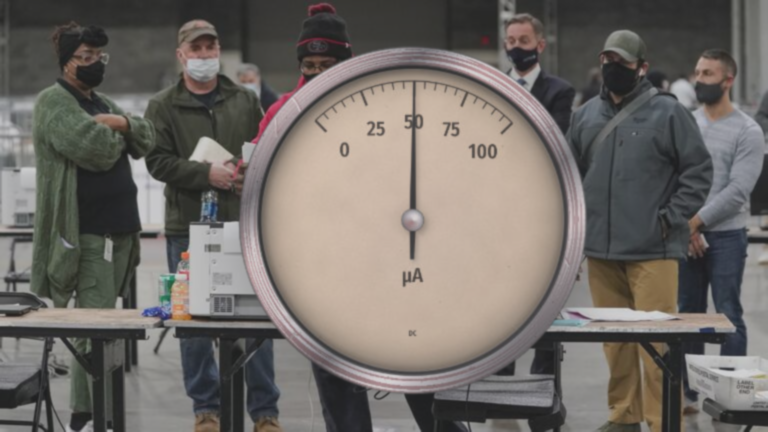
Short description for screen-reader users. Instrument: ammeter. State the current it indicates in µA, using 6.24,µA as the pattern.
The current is 50,µA
